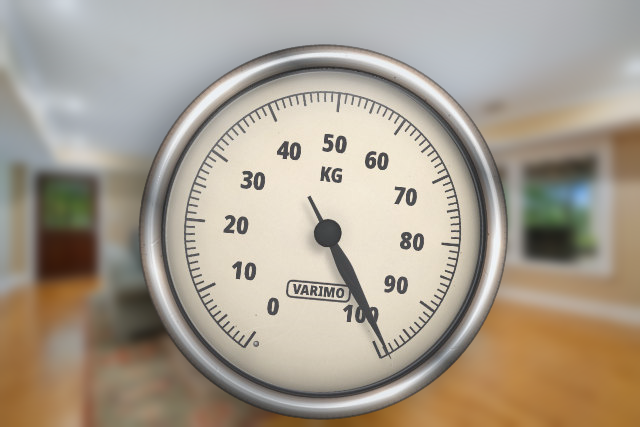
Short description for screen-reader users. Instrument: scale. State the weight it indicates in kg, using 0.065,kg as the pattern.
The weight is 99,kg
